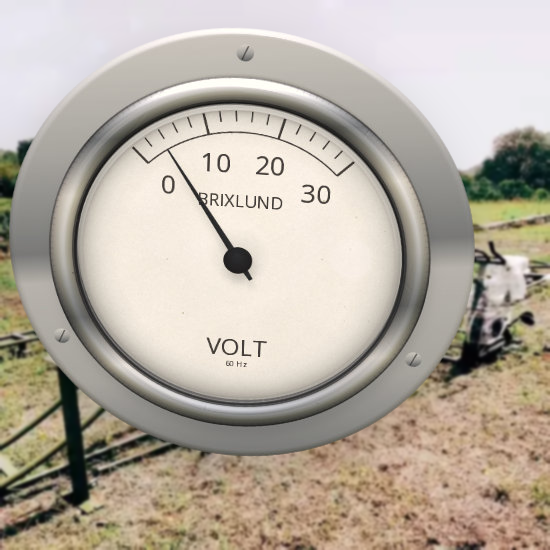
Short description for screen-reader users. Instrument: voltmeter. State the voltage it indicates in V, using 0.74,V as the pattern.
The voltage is 4,V
